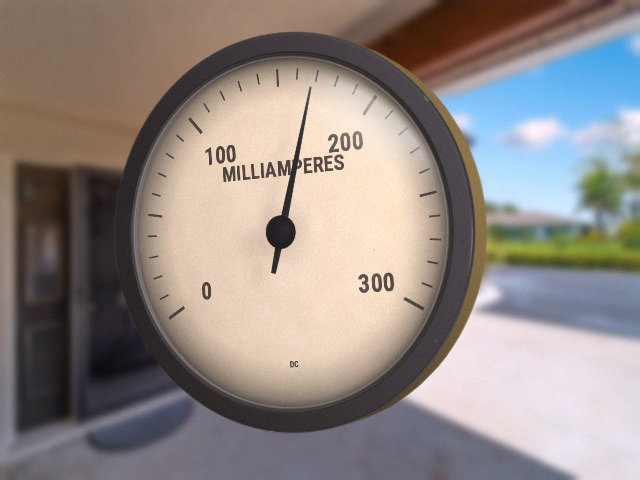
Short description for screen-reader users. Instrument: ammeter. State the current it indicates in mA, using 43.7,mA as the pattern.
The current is 170,mA
